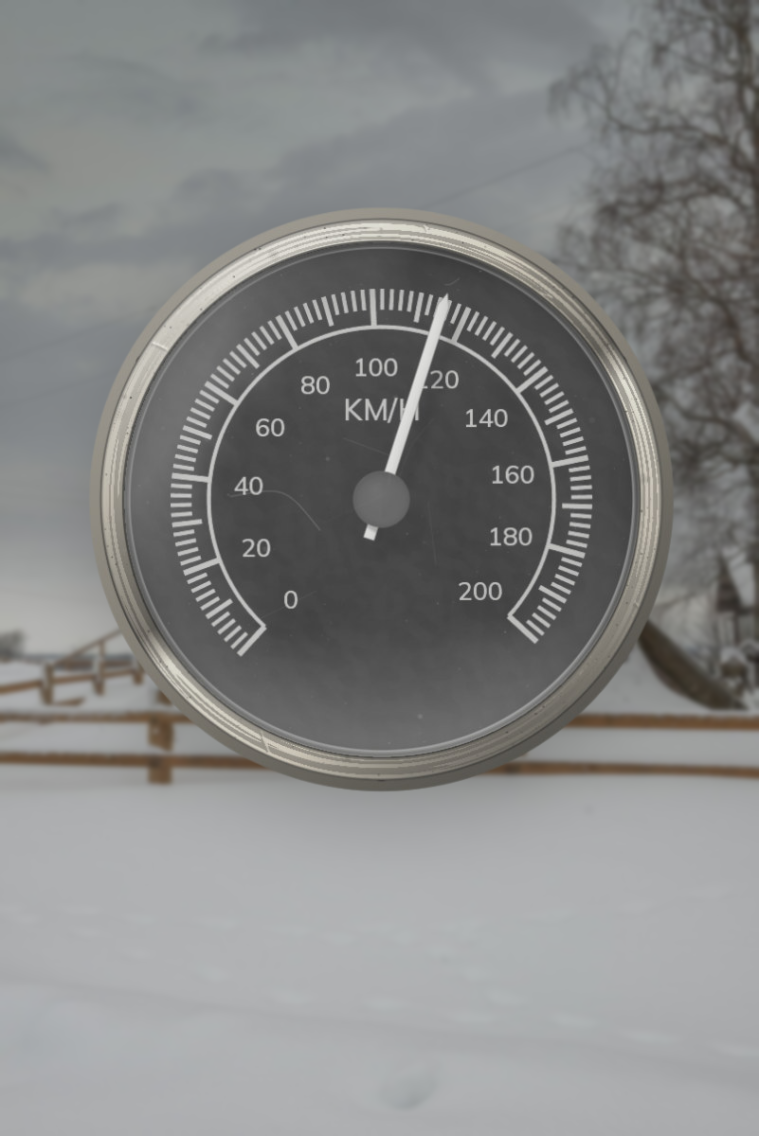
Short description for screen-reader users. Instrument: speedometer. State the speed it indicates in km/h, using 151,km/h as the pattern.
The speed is 115,km/h
